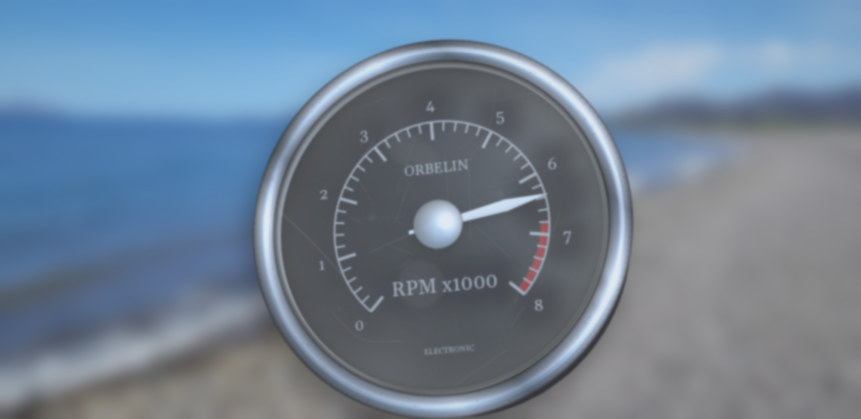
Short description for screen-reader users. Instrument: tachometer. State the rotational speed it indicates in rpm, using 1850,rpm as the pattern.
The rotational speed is 6400,rpm
